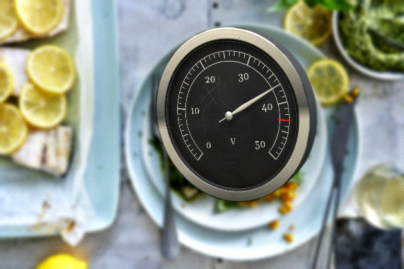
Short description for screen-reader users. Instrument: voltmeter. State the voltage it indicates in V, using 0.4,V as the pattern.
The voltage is 37,V
